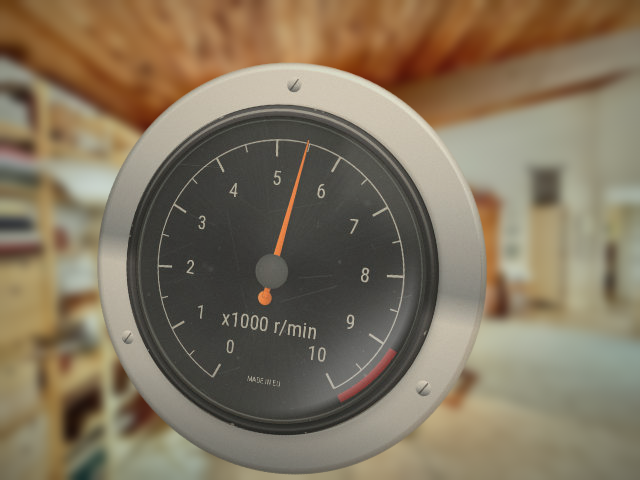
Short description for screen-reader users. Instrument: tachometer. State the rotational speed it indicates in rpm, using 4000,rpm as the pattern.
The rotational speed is 5500,rpm
